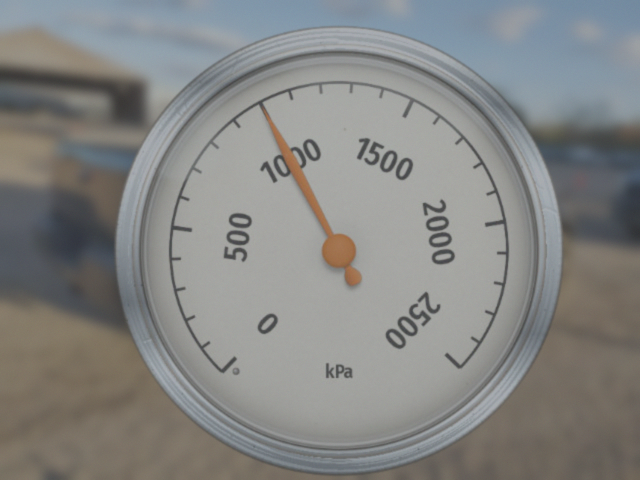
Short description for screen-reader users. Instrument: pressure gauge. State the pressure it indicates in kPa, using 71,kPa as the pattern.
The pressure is 1000,kPa
